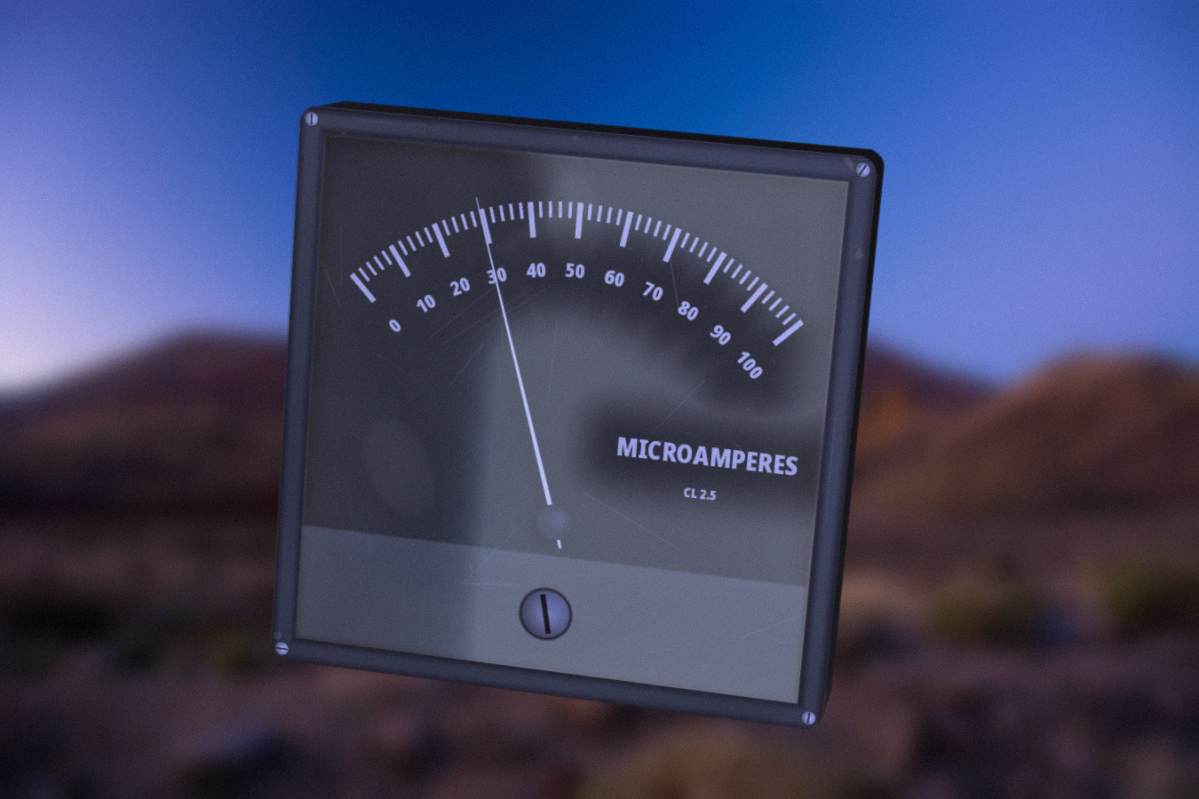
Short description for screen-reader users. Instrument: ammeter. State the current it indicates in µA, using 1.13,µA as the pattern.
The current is 30,µA
